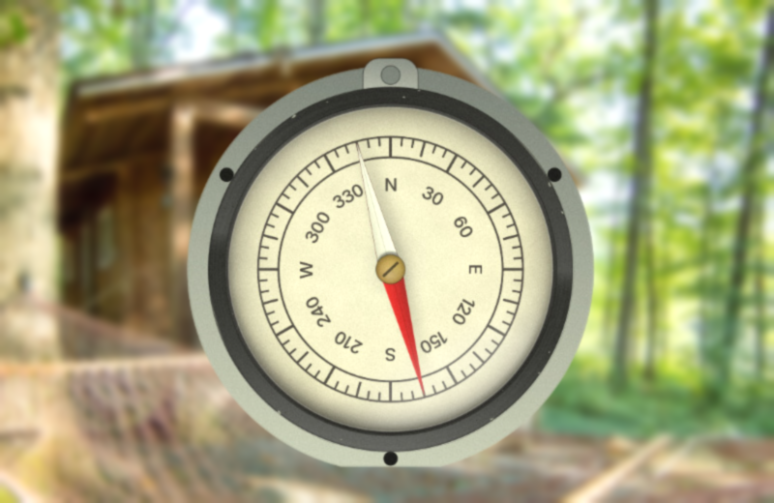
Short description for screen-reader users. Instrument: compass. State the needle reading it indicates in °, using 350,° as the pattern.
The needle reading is 165,°
